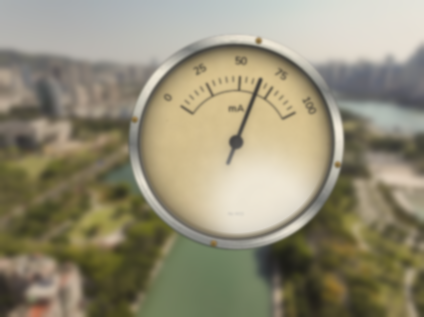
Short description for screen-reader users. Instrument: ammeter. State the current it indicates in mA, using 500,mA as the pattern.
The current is 65,mA
